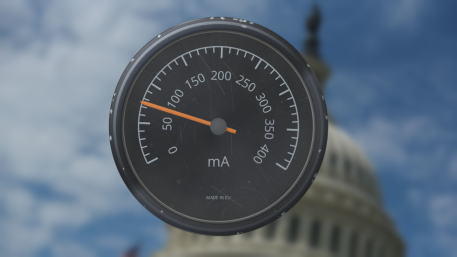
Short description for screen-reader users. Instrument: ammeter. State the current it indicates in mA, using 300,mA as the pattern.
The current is 75,mA
